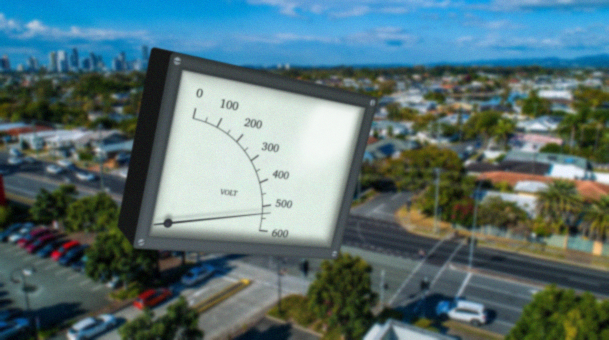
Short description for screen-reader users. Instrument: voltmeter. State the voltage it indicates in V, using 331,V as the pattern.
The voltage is 525,V
